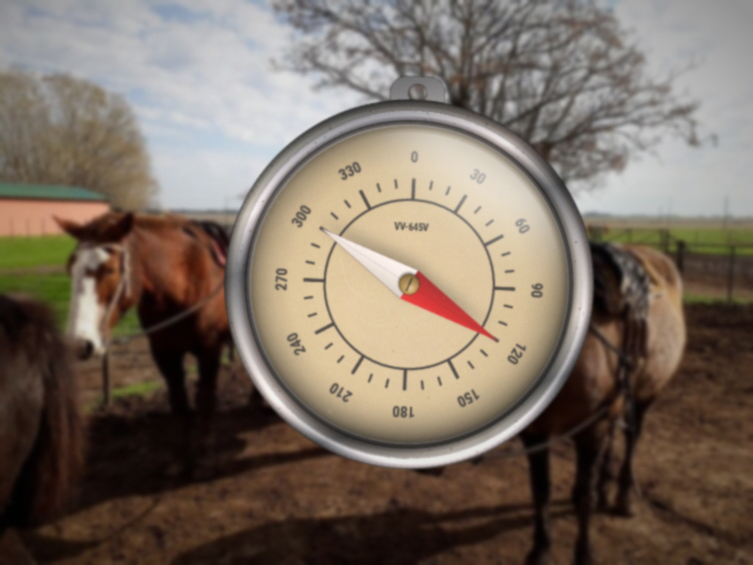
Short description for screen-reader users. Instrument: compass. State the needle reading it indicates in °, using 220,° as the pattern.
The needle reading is 120,°
